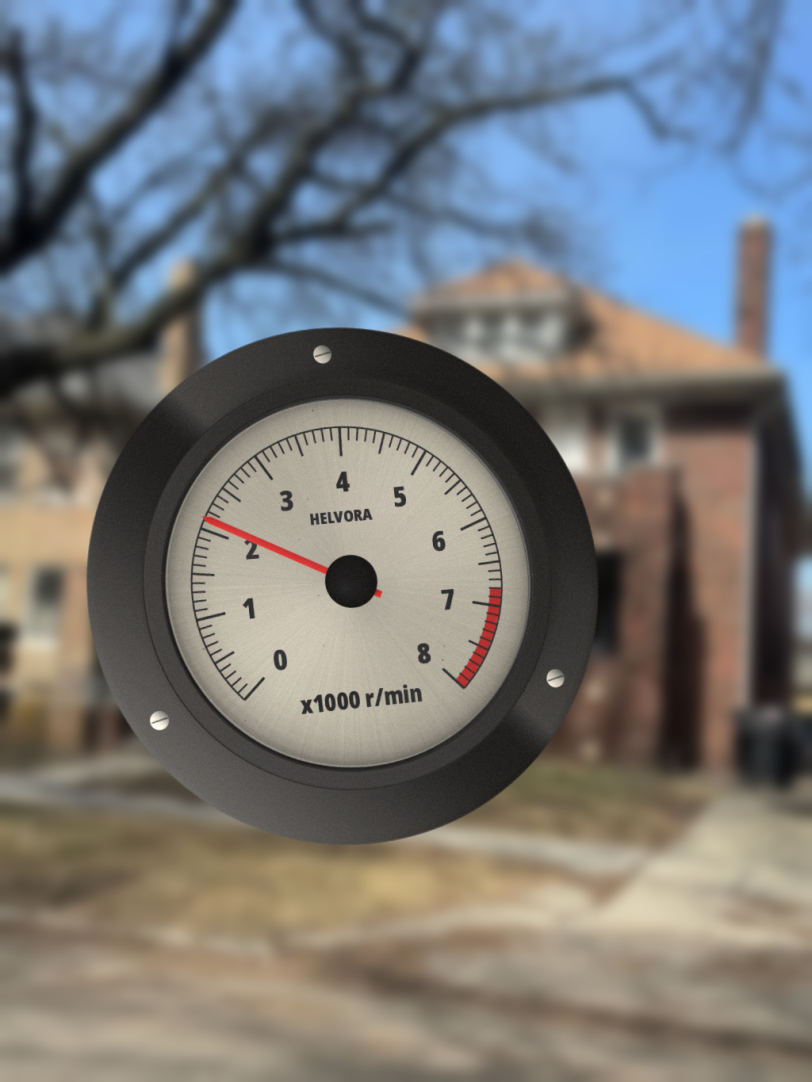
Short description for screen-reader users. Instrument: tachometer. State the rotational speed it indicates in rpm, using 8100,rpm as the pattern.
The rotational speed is 2100,rpm
